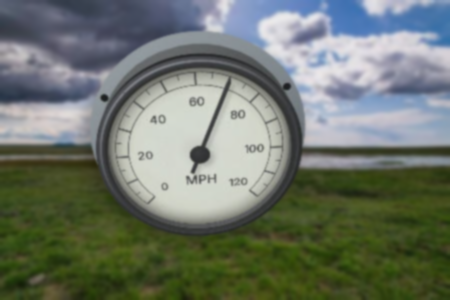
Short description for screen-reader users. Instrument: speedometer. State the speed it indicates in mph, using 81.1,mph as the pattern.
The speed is 70,mph
